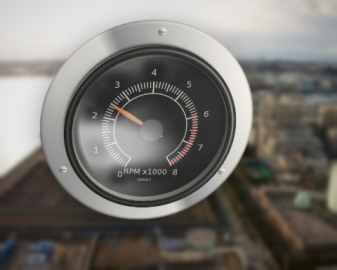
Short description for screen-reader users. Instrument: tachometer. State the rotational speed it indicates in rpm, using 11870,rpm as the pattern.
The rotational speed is 2500,rpm
